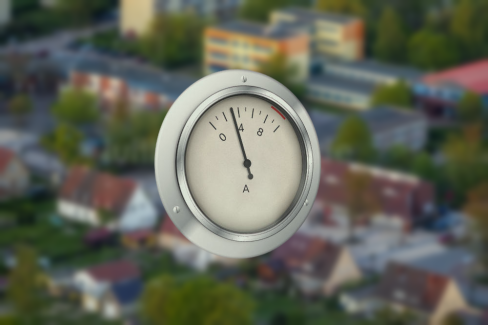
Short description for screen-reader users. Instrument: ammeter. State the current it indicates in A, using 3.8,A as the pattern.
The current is 3,A
